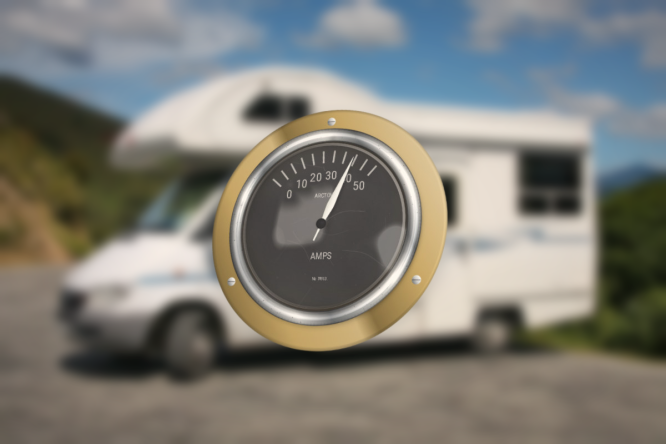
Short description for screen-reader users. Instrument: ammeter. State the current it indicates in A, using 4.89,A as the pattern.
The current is 40,A
